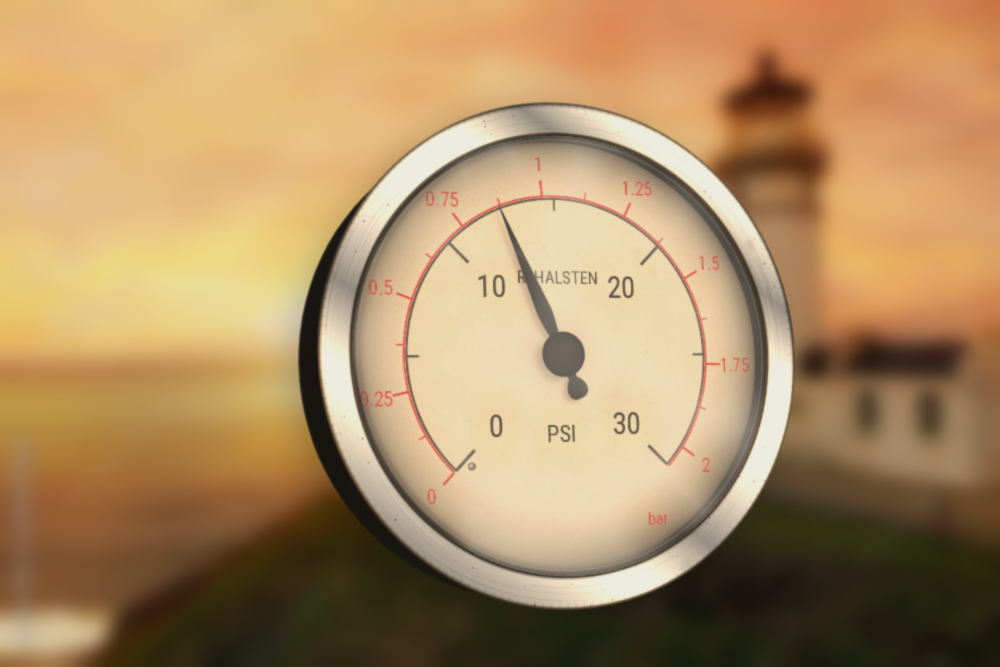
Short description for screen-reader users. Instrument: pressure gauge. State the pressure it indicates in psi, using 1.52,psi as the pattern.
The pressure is 12.5,psi
